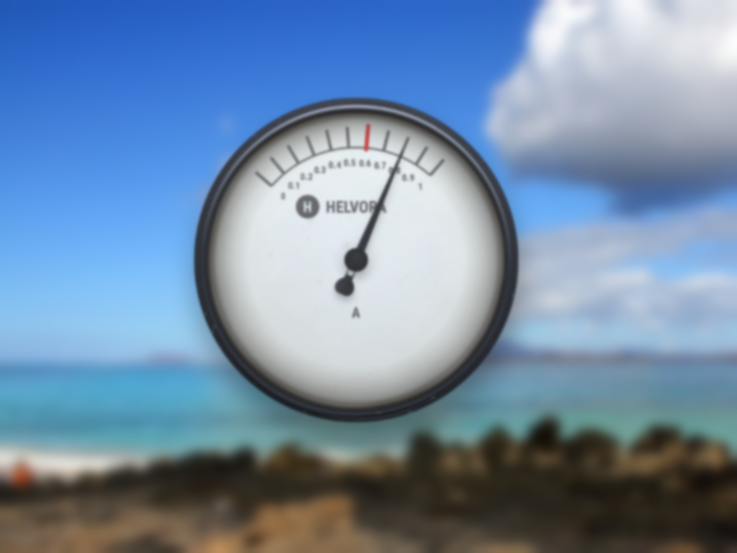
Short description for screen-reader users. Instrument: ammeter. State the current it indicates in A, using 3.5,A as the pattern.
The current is 0.8,A
